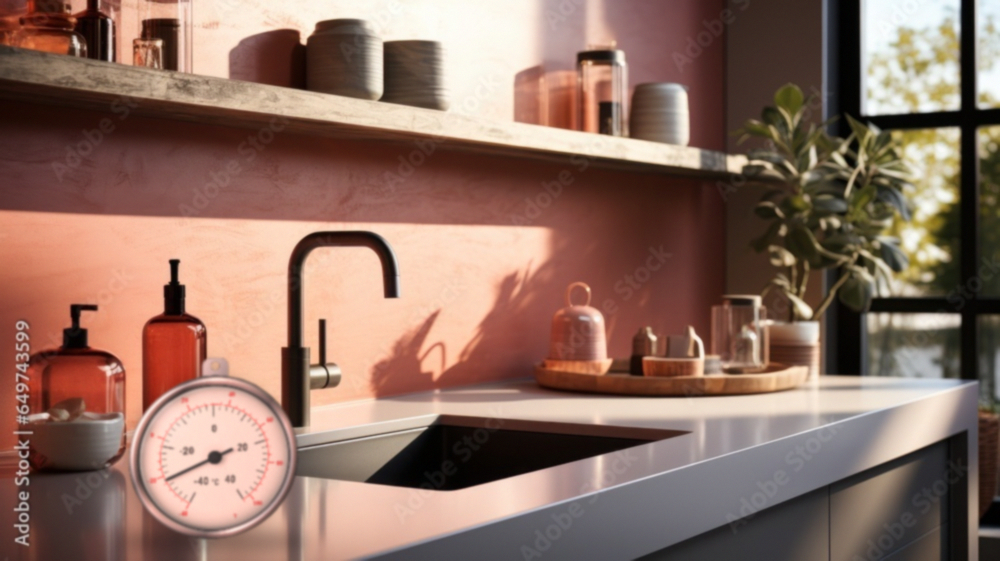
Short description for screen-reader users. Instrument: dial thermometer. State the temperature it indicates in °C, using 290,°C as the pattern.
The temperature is -30,°C
